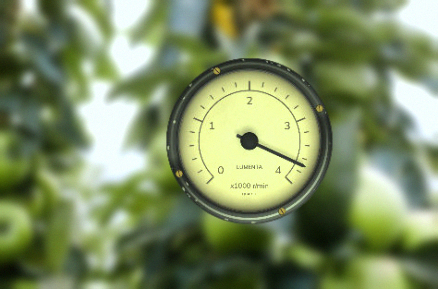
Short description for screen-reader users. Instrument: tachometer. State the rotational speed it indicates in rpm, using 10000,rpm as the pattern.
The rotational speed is 3700,rpm
